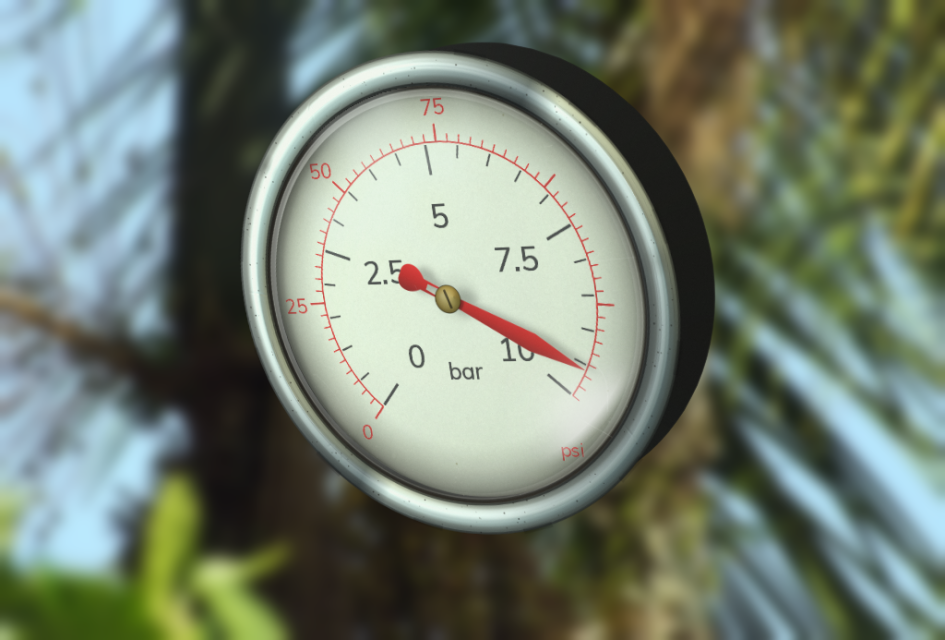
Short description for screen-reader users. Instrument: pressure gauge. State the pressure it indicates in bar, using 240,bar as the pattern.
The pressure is 9.5,bar
